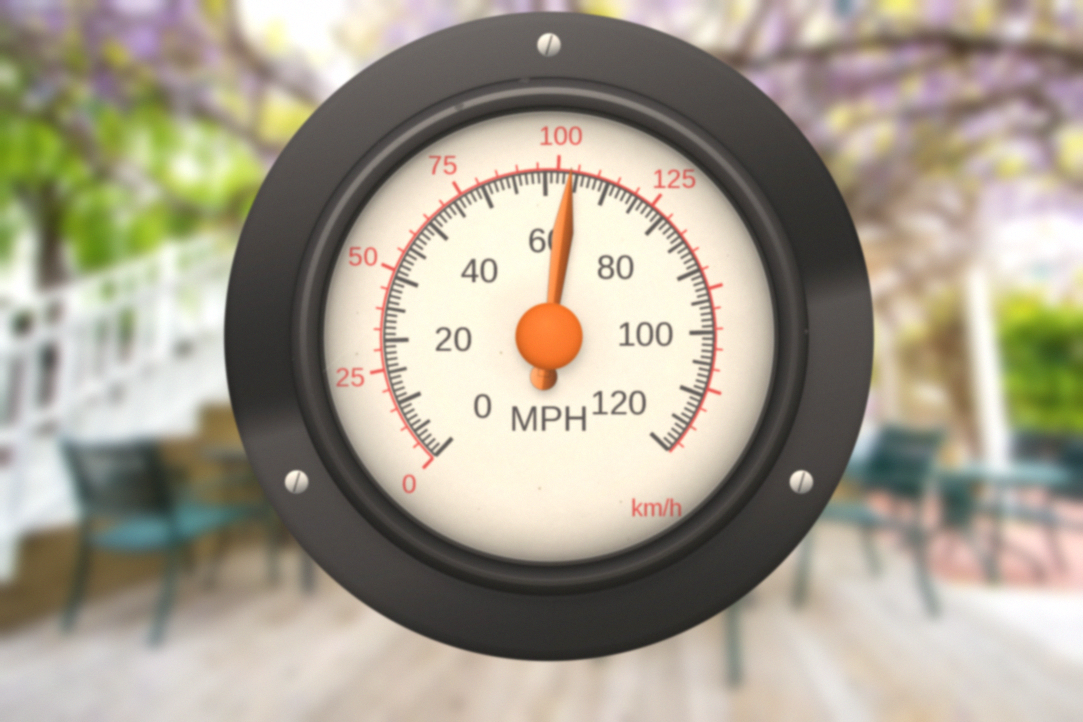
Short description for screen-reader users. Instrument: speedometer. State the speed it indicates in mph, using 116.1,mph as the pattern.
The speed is 64,mph
